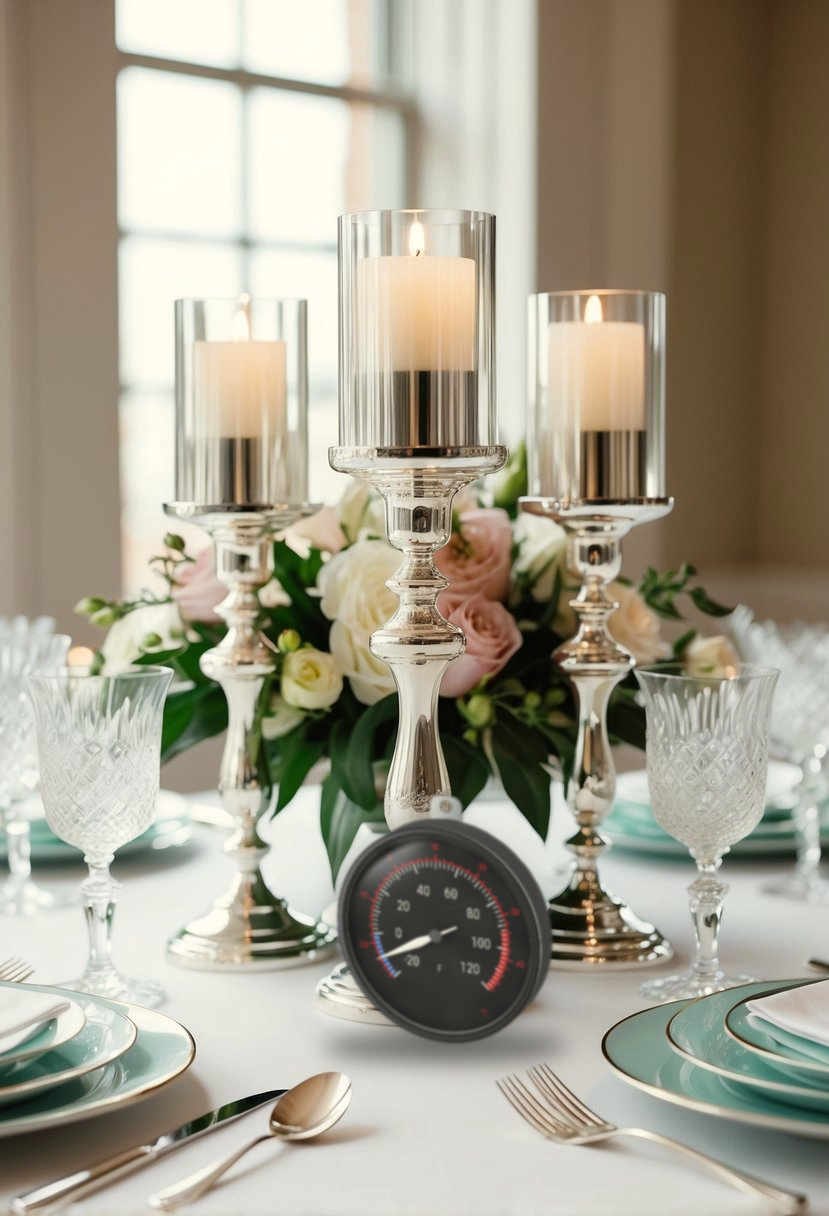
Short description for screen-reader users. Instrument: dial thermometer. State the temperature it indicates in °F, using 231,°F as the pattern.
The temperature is -10,°F
